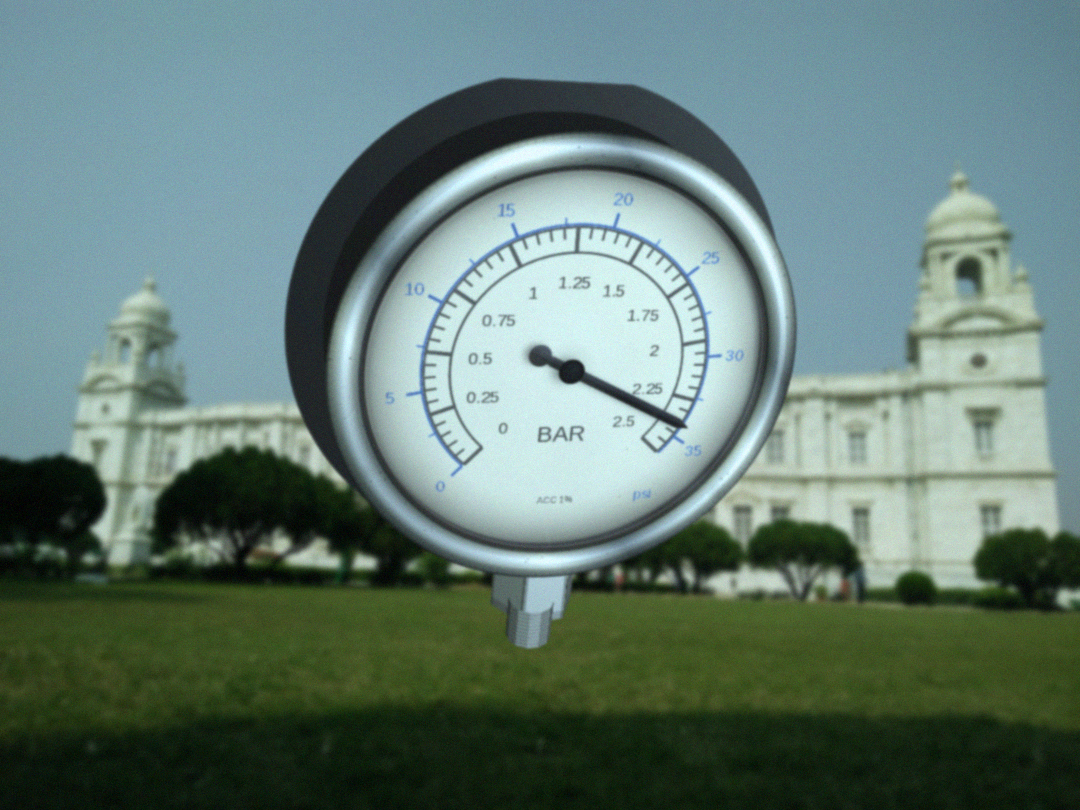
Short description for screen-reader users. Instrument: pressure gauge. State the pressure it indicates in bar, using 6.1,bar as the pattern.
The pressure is 2.35,bar
